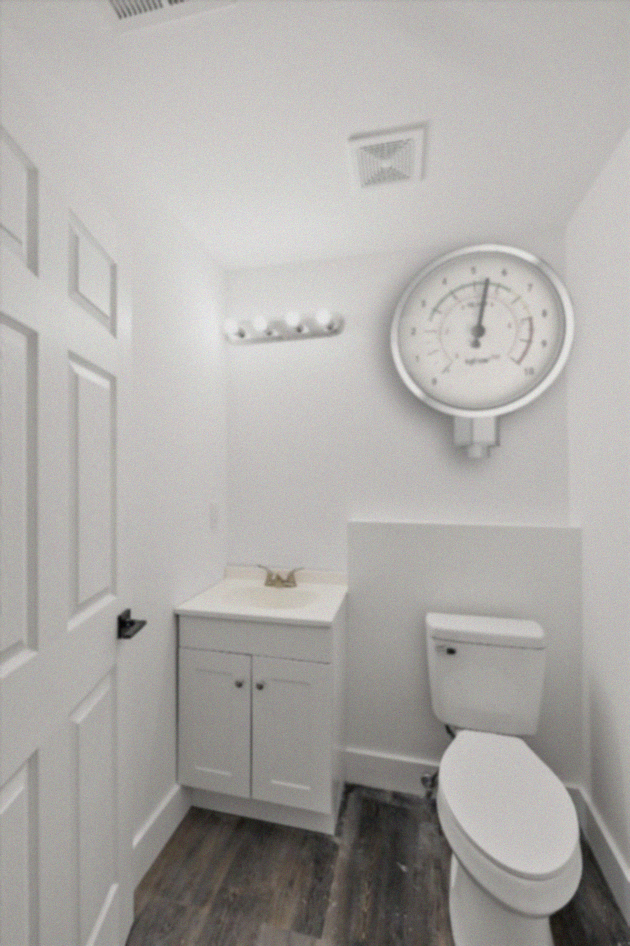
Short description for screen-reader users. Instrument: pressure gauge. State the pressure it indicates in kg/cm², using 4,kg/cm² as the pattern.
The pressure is 5.5,kg/cm²
